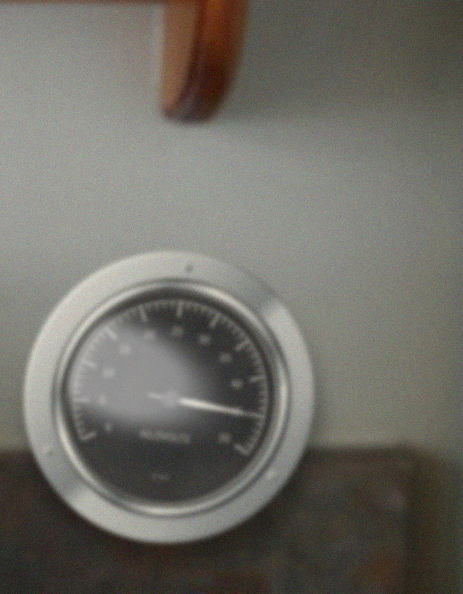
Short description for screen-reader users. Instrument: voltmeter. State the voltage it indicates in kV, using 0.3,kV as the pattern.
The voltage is 45,kV
